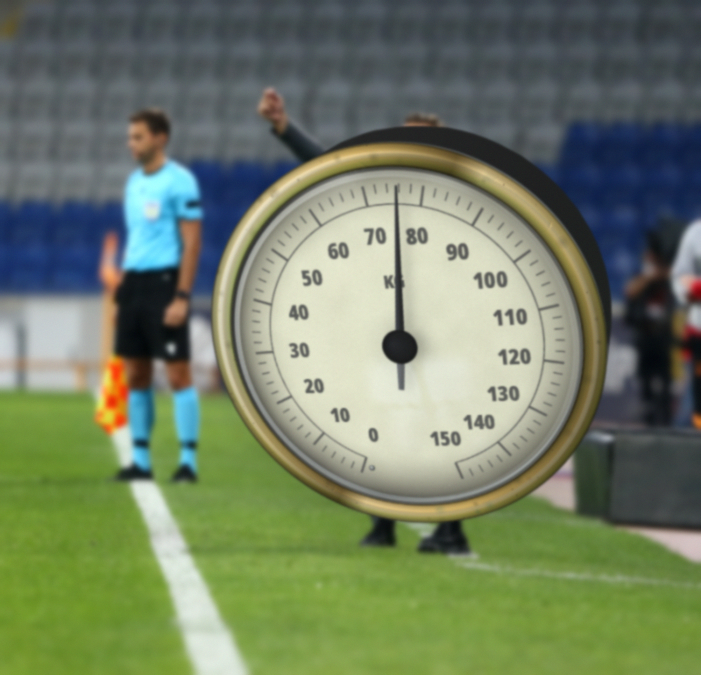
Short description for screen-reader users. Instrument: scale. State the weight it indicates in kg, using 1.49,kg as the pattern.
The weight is 76,kg
